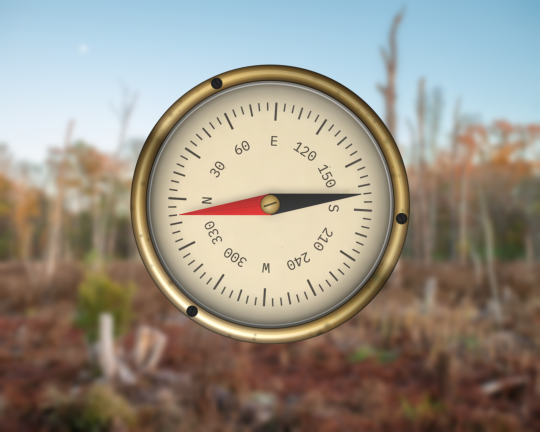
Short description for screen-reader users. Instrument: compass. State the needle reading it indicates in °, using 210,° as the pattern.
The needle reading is 350,°
